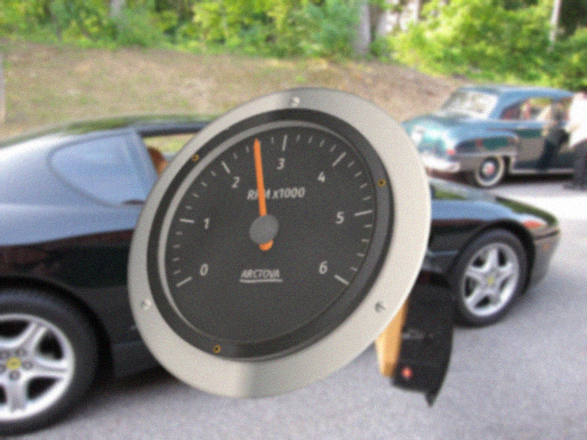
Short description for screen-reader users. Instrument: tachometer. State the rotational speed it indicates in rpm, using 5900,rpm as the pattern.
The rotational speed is 2600,rpm
